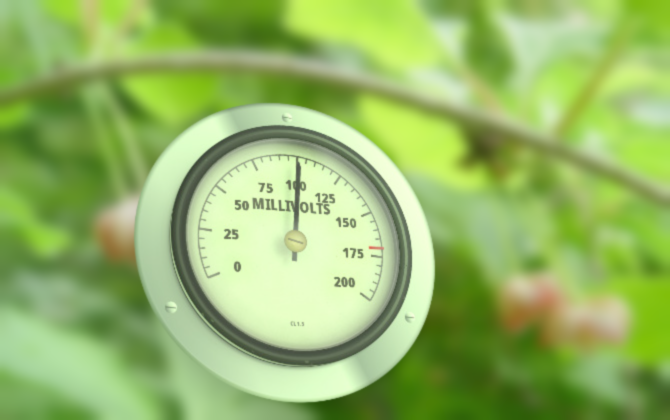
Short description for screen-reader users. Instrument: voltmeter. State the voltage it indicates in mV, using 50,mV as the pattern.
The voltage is 100,mV
